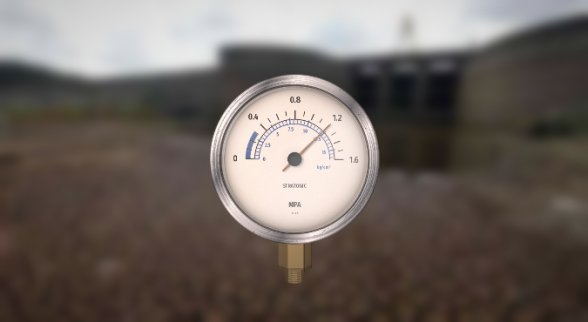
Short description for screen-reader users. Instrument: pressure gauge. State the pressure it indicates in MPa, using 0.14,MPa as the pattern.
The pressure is 1.2,MPa
